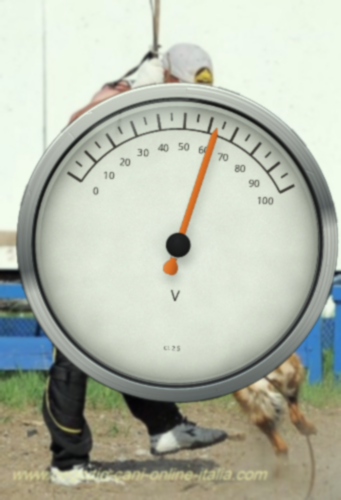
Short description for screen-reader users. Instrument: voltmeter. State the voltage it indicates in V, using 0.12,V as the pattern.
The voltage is 62.5,V
